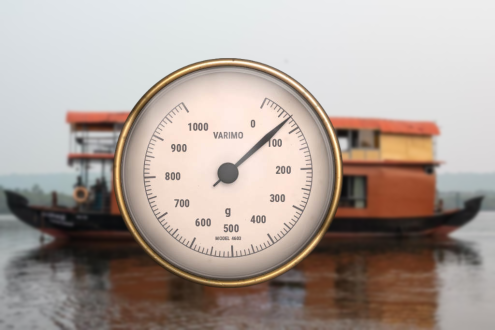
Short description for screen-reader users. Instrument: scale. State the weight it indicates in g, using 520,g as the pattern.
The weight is 70,g
